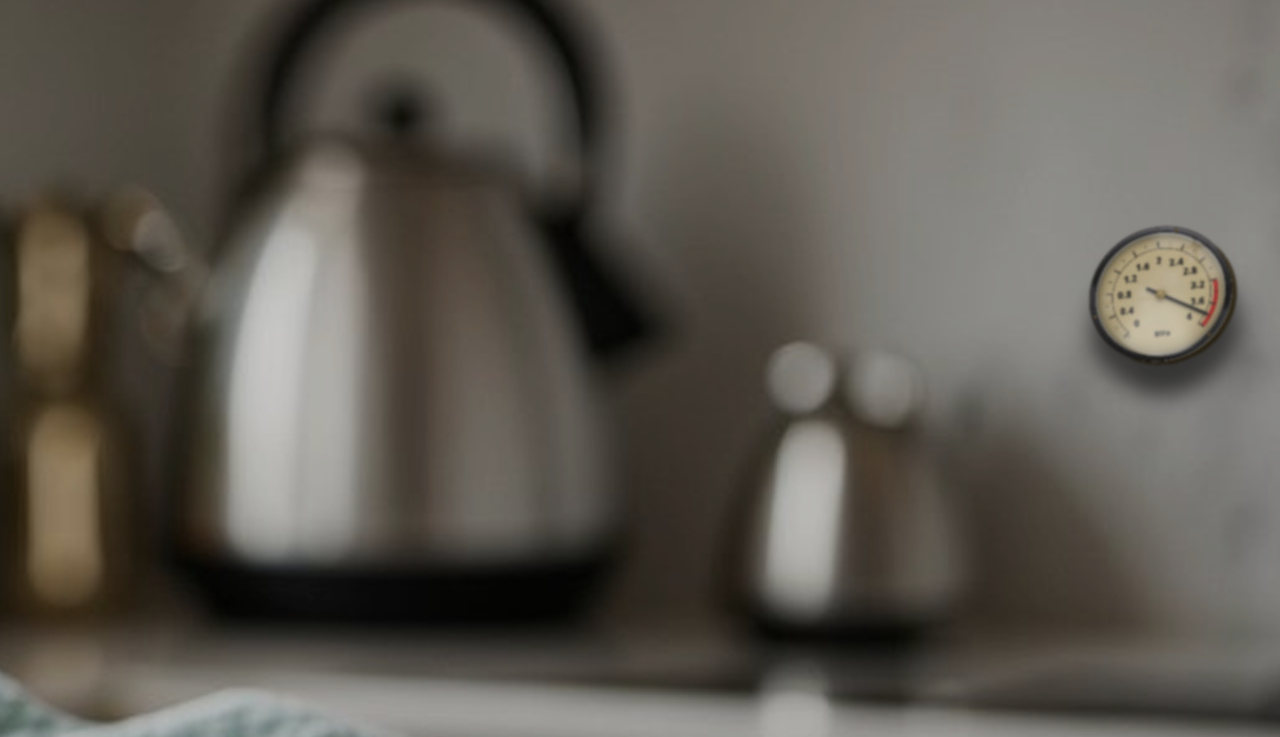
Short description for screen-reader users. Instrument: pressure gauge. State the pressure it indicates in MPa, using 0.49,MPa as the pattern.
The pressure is 3.8,MPa
